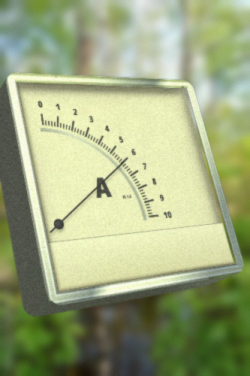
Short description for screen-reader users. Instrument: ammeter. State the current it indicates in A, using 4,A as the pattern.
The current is 6,A
